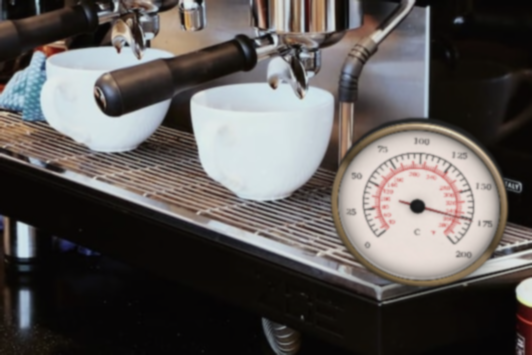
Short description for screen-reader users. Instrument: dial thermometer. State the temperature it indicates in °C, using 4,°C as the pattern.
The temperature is 175,°C
